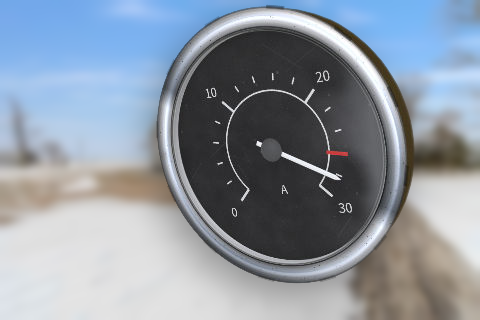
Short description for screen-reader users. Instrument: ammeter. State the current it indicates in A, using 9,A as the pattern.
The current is 28,A
